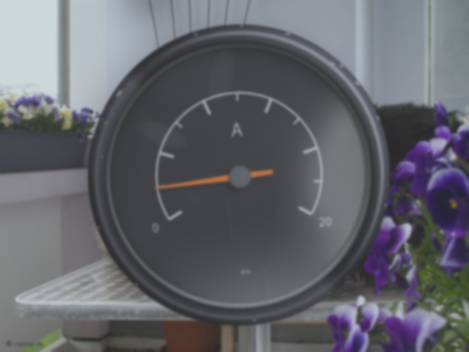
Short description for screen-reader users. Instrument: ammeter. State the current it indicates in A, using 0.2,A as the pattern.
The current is 2,A
